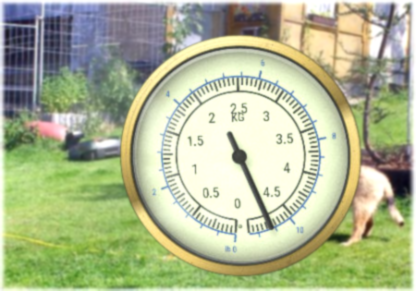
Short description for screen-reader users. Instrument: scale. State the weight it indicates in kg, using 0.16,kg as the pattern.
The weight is 4.75,kg
